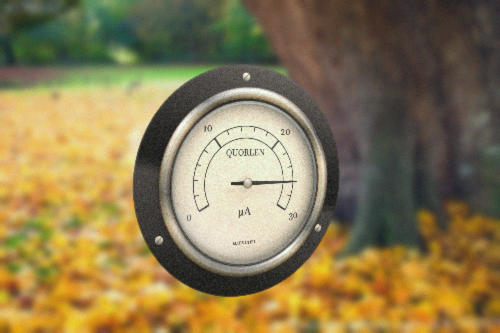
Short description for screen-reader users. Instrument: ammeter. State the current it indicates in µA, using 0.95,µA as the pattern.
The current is 26,µA
